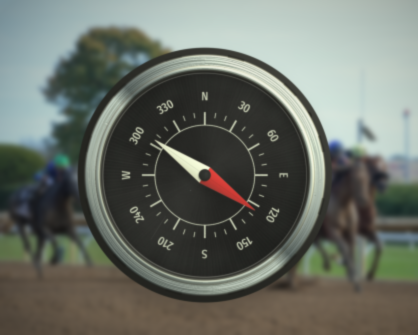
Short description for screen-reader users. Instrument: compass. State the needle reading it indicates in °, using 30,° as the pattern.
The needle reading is 125,°
